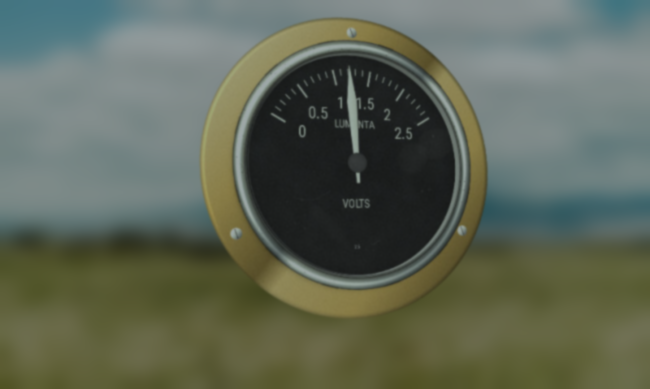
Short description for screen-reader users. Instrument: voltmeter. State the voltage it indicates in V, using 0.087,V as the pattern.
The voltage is 1.2,V
